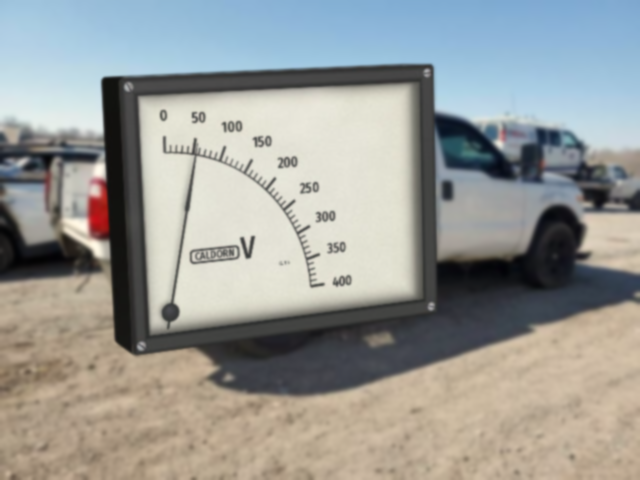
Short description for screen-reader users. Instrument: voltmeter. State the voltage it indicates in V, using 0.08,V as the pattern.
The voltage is 50,V
